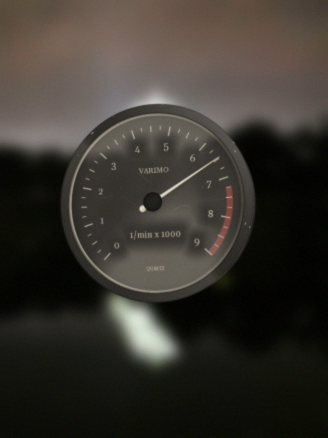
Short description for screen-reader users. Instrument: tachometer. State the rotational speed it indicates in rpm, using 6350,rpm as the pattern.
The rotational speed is 6500,rpm
